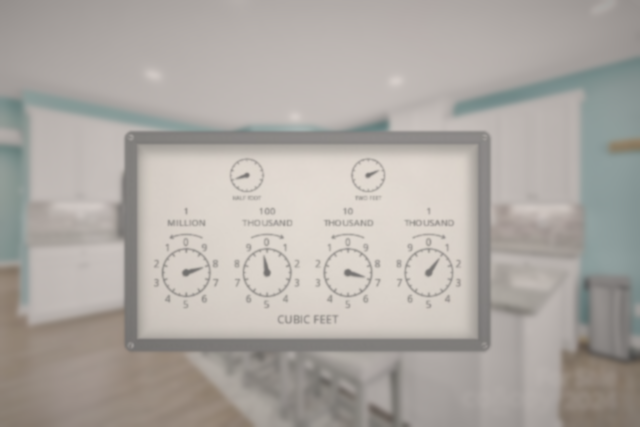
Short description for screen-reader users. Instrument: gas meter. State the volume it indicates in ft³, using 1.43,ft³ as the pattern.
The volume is 797100,ft³
